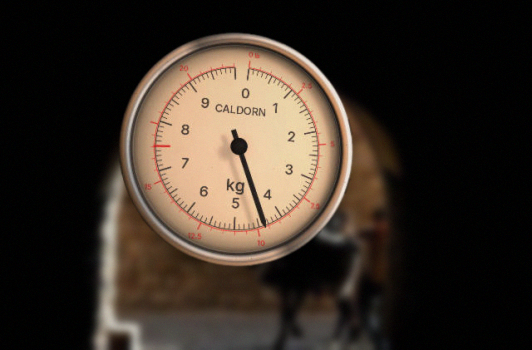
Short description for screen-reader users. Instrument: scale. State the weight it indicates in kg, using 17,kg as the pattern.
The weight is 4.4,kg
